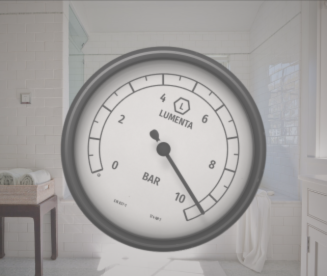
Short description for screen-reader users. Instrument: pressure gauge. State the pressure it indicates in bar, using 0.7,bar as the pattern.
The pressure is 9.5,bar
